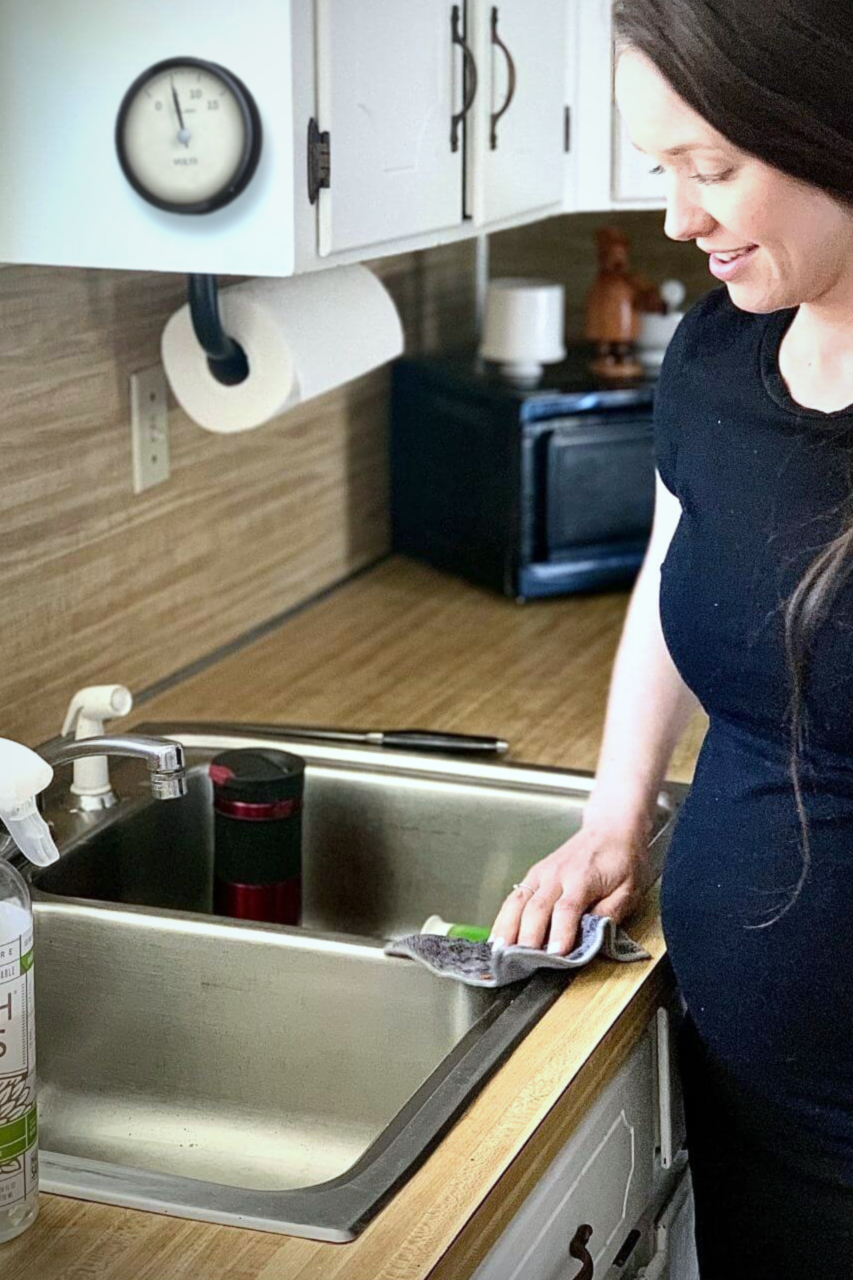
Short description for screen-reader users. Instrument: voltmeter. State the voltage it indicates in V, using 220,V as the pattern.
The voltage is 5,V
